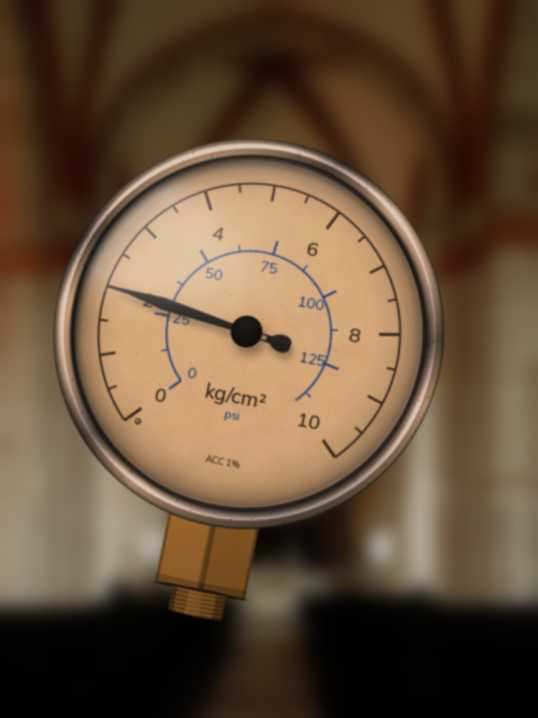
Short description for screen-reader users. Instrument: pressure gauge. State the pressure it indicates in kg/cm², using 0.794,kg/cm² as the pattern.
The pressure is 2,kg/cm²
